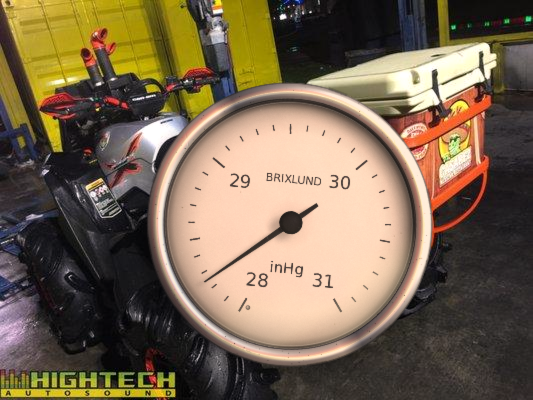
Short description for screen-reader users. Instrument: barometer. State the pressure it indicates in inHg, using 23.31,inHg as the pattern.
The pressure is 28.25,inHg
